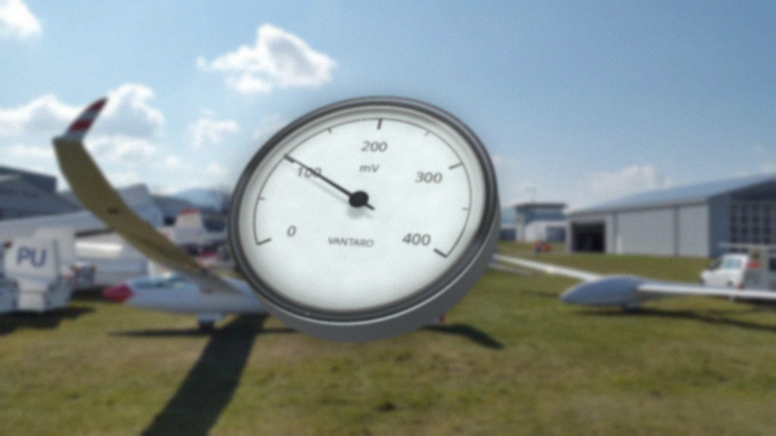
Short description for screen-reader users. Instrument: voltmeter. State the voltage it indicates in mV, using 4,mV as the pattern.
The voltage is 100,mV
